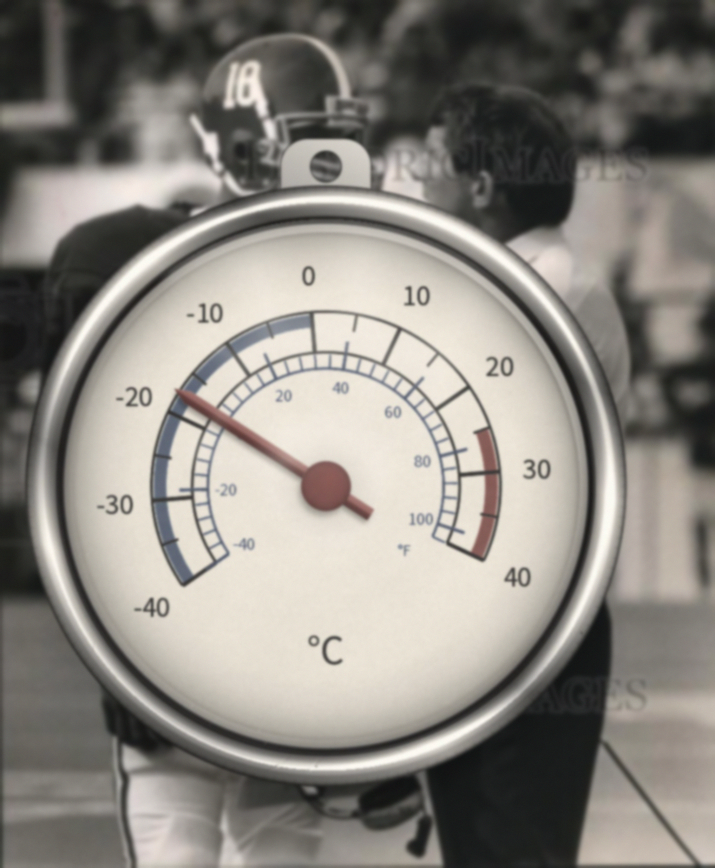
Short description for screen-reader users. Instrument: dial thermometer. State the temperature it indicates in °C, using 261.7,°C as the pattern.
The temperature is -17.5,°C
